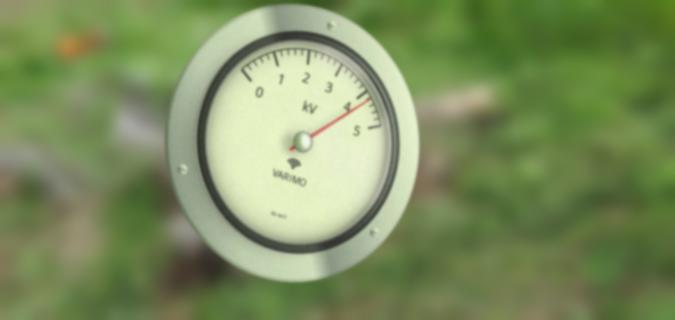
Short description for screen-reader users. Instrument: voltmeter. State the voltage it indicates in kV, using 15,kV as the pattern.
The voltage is 4.2,kV
